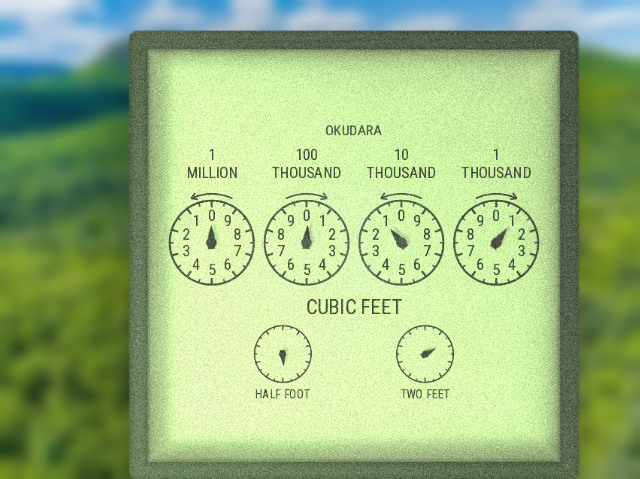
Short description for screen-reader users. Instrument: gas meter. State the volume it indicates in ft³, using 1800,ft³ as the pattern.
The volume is 1100,ft³
